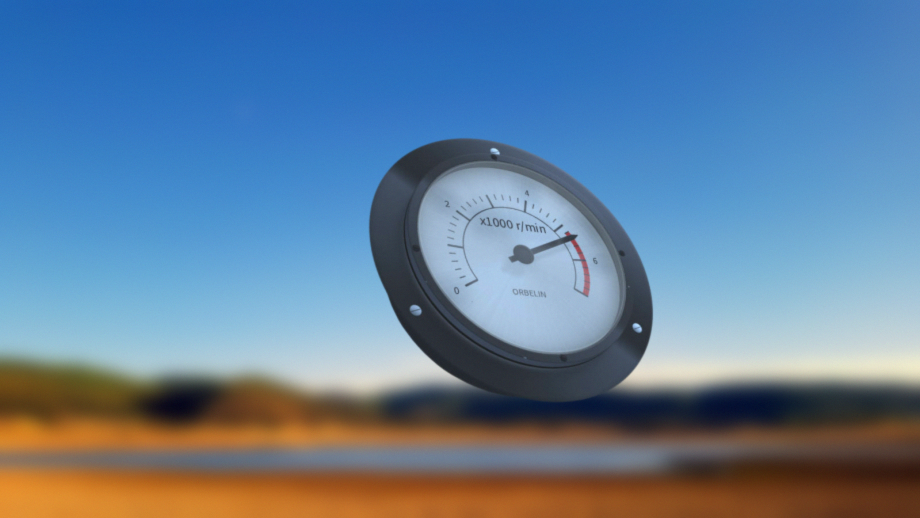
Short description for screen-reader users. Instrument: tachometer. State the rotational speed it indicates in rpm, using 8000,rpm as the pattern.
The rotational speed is 5400,rpm
